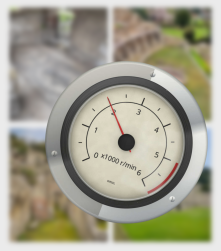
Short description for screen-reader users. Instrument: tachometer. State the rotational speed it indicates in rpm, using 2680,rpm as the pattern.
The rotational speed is 2000,rpm
